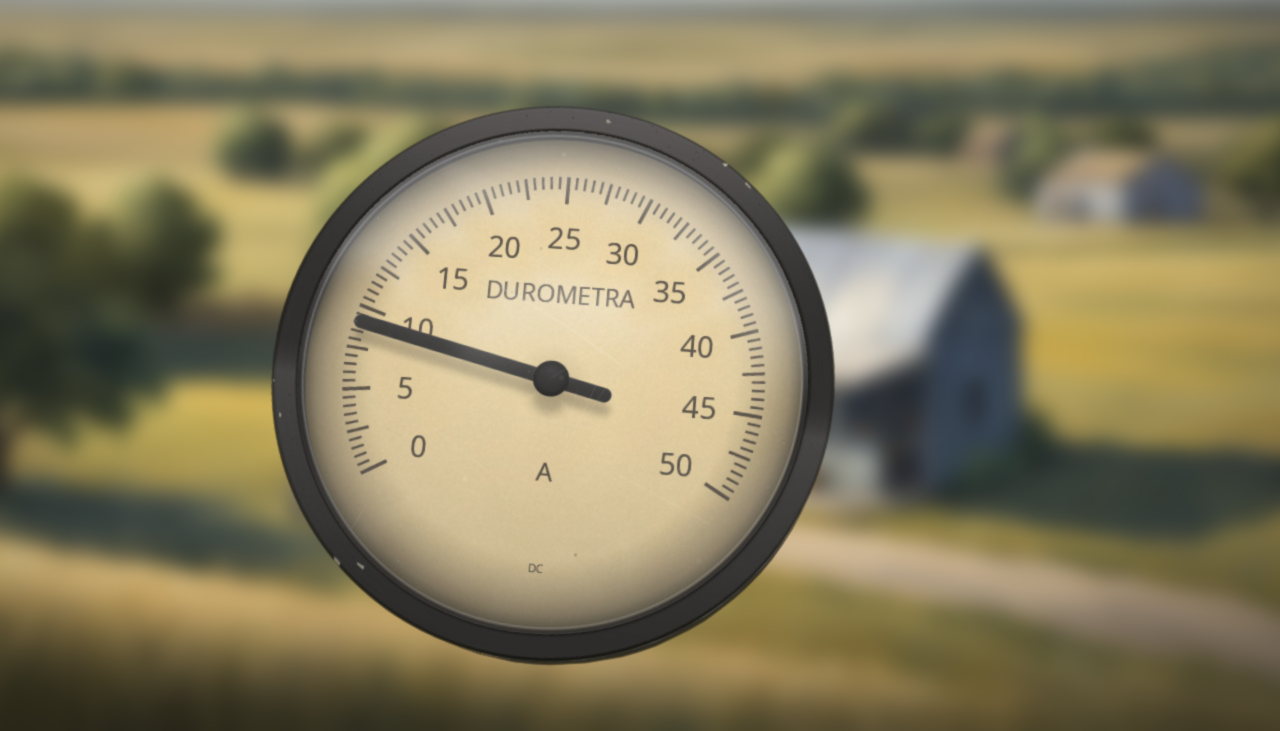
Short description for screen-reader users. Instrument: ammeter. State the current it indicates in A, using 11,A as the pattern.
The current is 9,A
